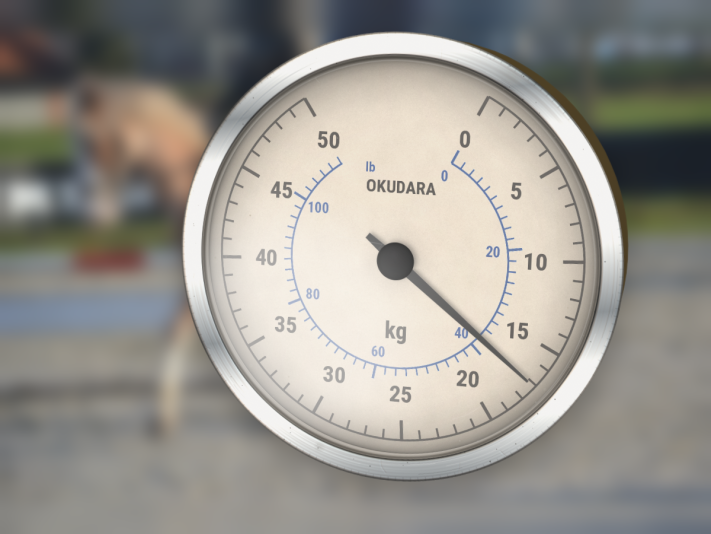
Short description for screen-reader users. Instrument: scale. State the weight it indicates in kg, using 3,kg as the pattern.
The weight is 17,kg
